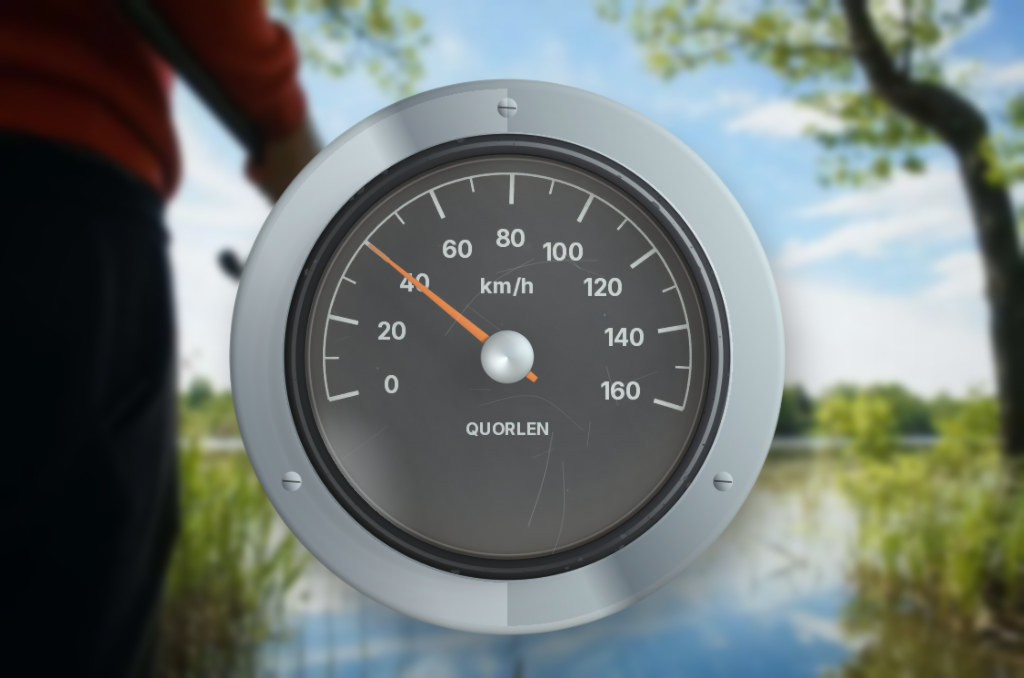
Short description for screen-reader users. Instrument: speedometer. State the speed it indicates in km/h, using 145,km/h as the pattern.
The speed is 40,km/h
